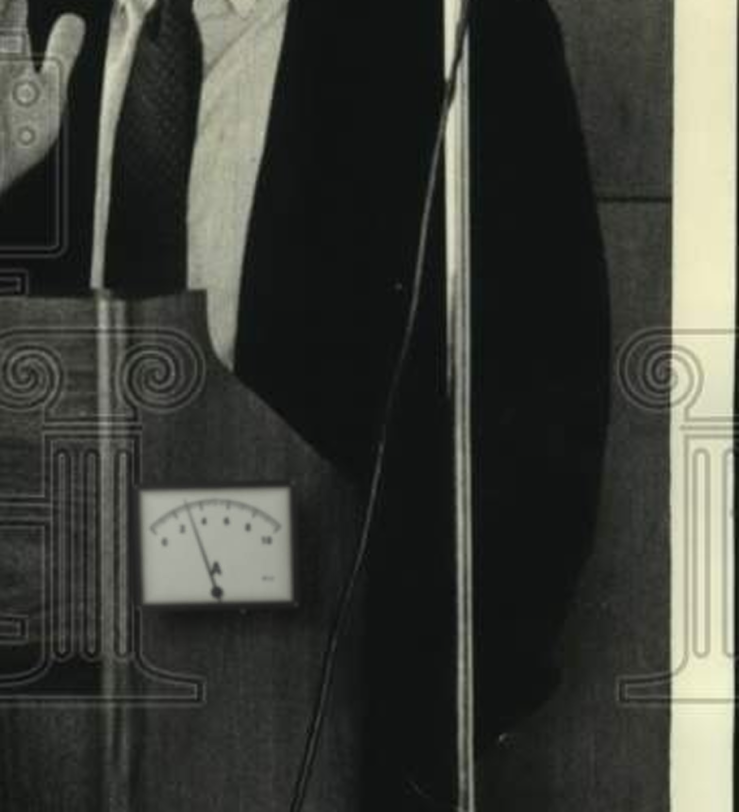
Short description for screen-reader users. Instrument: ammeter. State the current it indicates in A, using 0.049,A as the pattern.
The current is 3,A
